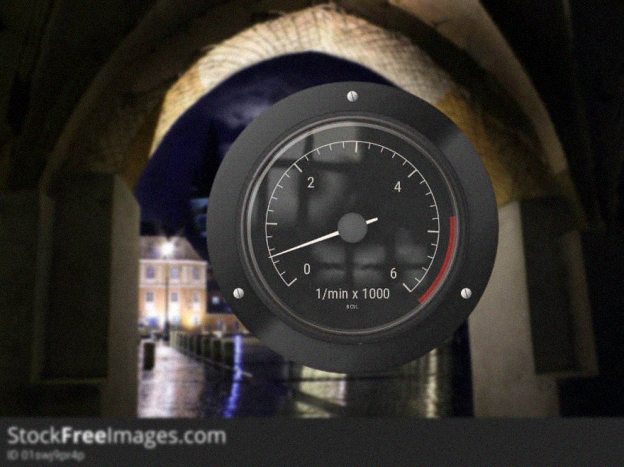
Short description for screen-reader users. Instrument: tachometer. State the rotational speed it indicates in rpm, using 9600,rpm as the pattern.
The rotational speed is 500,rpm
